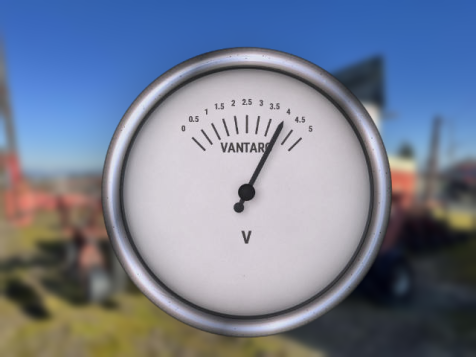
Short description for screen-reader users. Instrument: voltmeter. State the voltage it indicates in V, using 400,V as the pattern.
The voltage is 4,V
